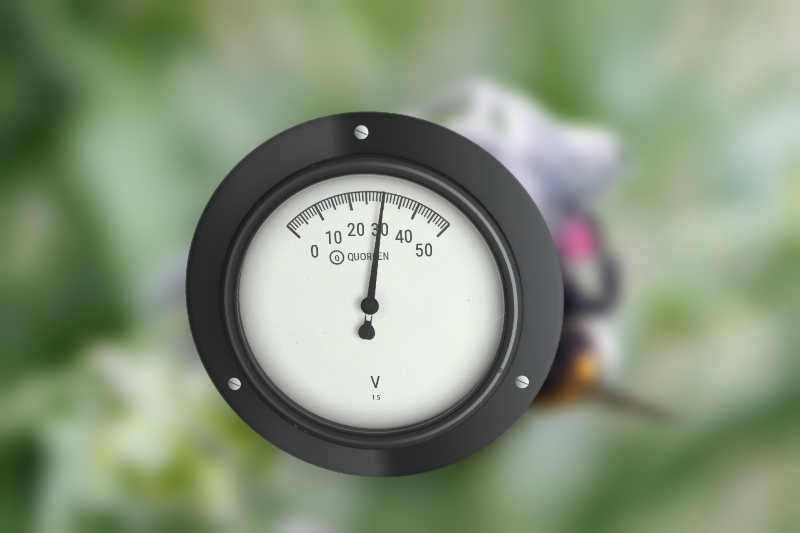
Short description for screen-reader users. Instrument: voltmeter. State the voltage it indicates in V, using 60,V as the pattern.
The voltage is 30,V
